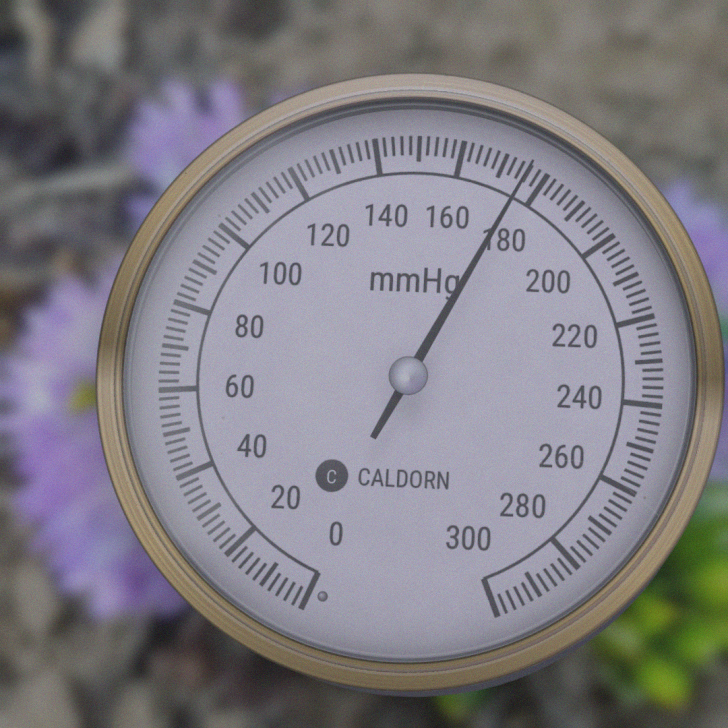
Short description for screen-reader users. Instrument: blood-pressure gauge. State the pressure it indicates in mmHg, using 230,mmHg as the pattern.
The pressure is 176,mmHg
